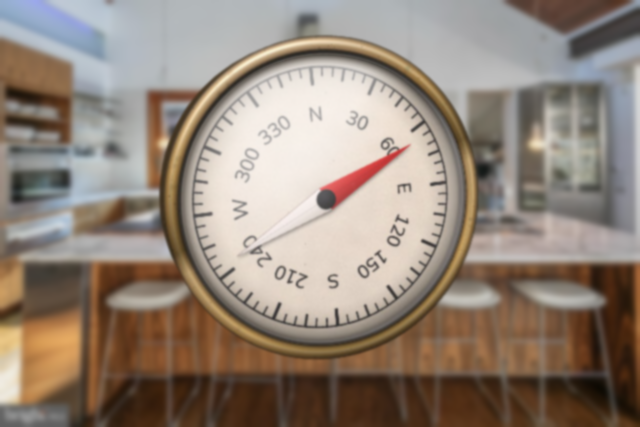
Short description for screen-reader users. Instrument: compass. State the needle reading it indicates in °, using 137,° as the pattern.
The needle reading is 65,°
